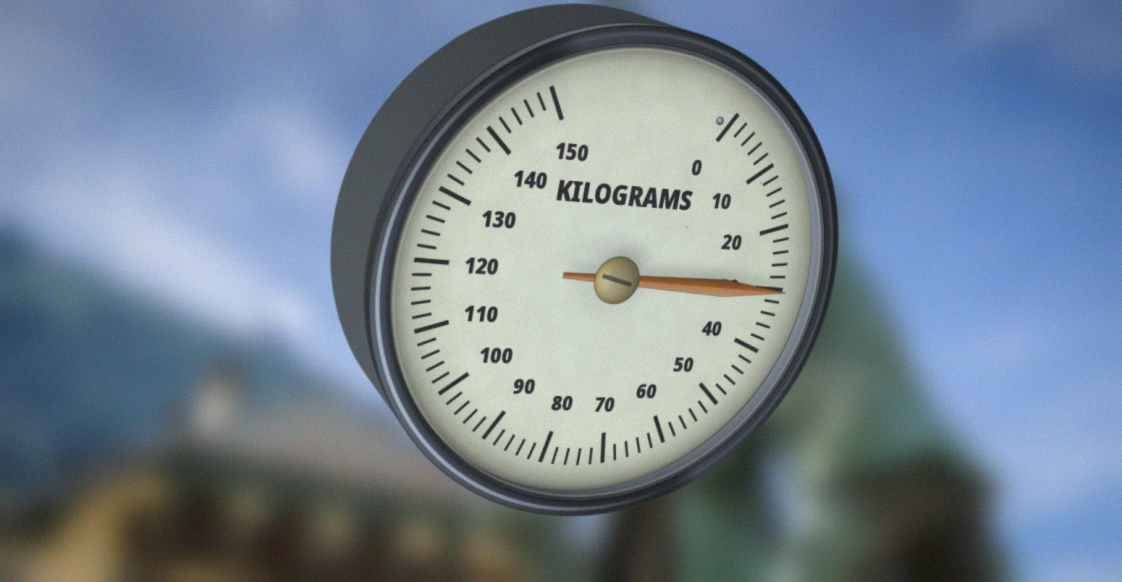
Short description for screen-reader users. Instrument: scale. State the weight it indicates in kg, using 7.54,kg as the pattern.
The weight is 30,kg
